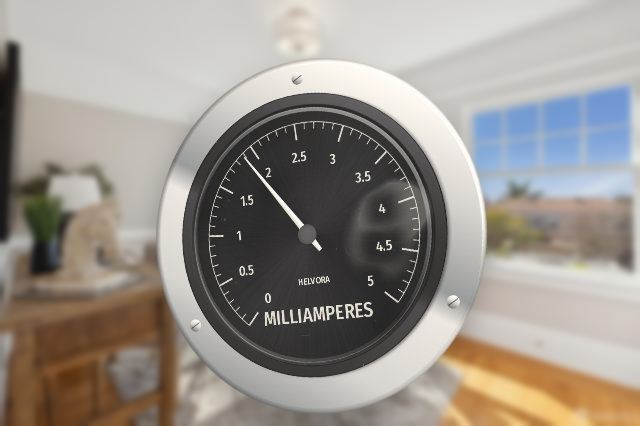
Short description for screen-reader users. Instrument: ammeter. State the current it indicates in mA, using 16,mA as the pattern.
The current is 1.9,mA
